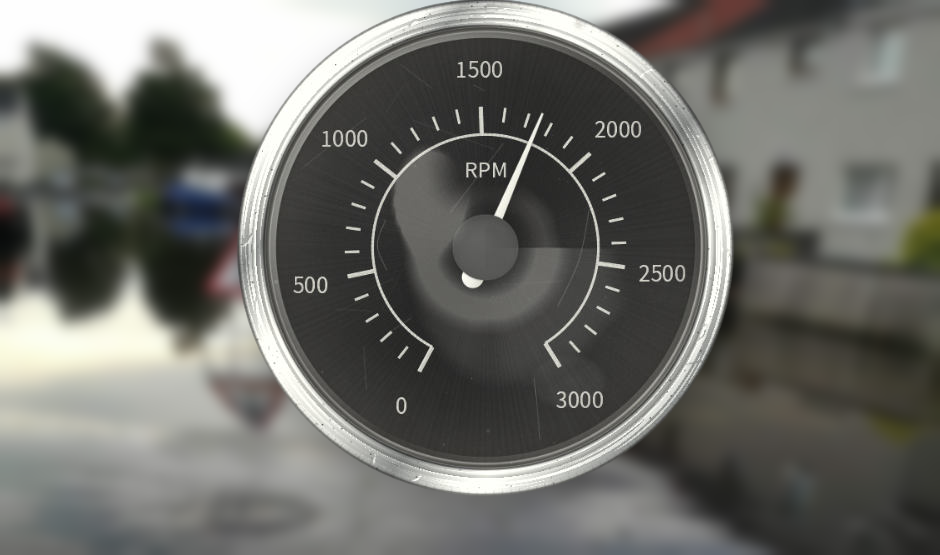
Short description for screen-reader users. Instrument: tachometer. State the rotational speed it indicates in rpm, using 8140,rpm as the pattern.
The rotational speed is 1750,rpm
